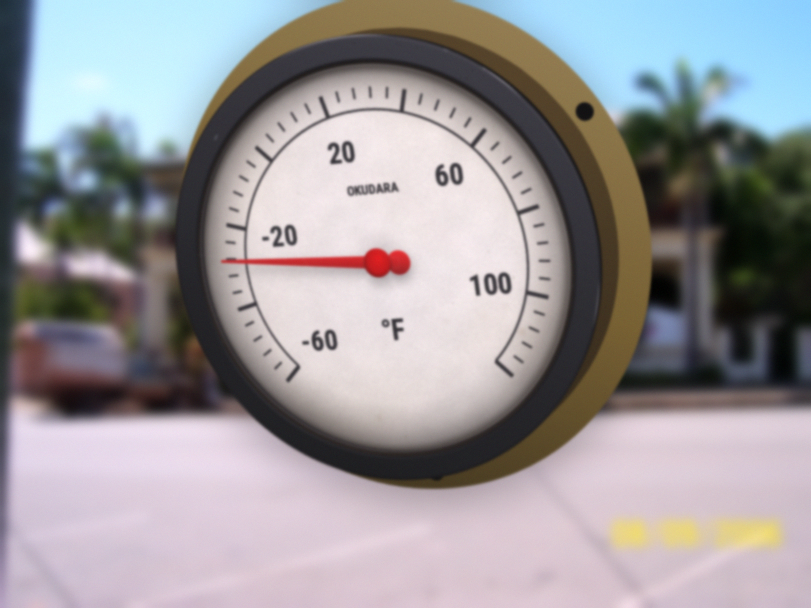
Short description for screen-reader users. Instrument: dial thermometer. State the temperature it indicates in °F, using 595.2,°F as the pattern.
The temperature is -28,°F
